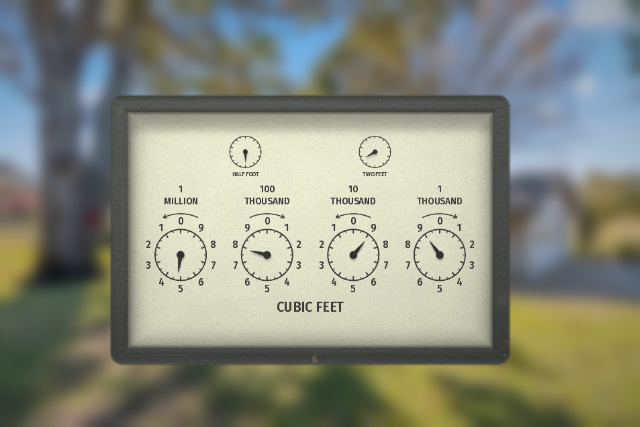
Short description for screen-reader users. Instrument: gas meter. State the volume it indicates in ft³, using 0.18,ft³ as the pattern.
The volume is 478900,ft³
